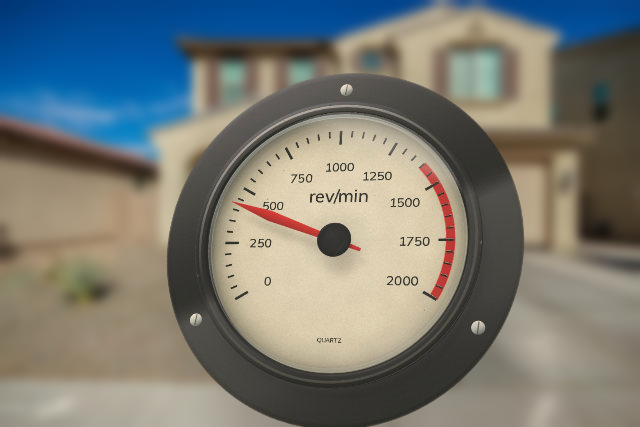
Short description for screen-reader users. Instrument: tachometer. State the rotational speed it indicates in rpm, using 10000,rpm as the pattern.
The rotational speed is 425,rpm
